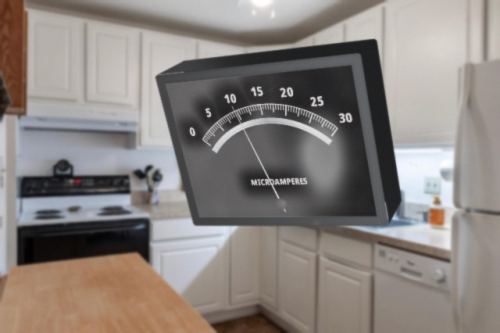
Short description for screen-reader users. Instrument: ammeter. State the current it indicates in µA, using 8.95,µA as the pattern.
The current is 10,µA
